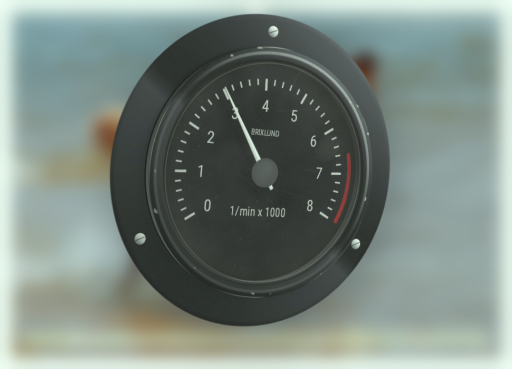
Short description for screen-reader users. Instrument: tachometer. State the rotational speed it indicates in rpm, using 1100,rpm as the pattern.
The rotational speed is 3000,rpm
